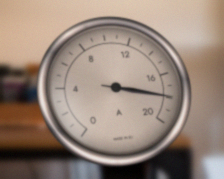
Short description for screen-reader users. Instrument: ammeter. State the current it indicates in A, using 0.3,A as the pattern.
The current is 18,A
